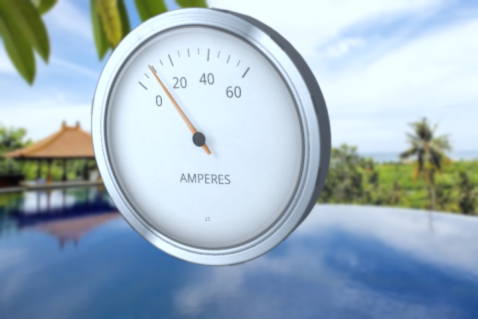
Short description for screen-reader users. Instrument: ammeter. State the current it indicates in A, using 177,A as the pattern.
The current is 10,A
